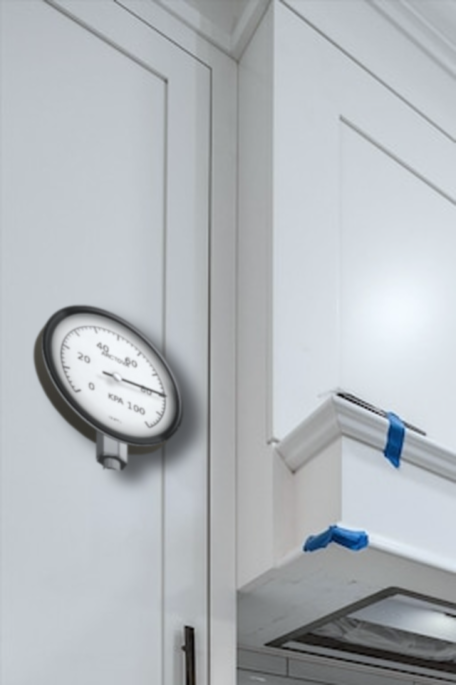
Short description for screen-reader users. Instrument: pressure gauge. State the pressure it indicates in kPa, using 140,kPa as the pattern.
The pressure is 80,kPa
